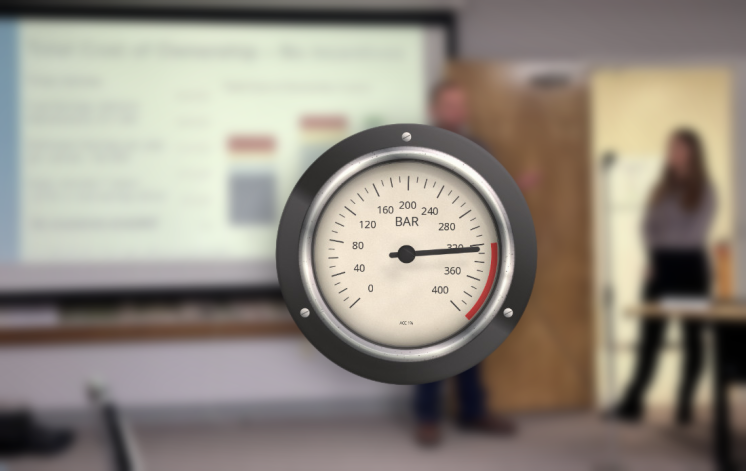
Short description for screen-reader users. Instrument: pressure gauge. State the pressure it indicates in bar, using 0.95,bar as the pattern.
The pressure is 325,bar
